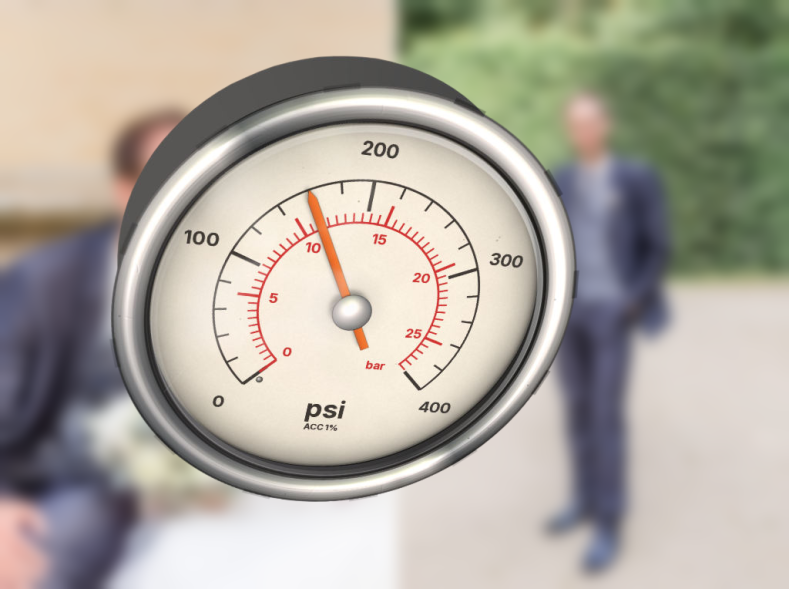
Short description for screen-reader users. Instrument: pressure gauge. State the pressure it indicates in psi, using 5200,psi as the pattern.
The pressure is 160,psi
